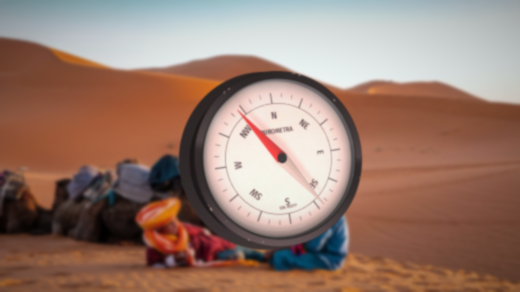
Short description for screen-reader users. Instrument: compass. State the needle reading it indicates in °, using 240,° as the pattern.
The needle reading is 325,°
